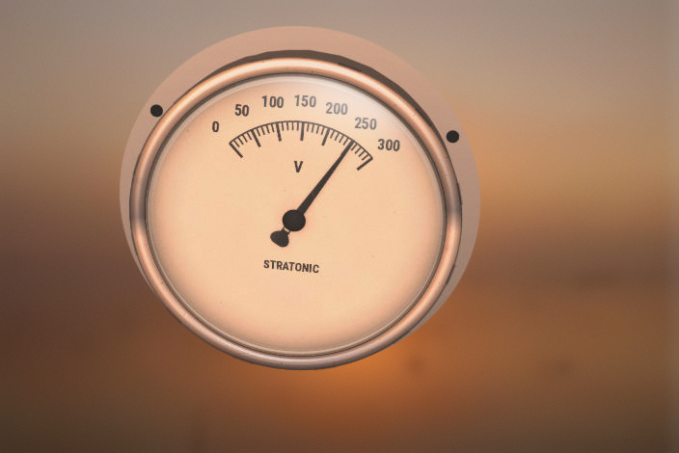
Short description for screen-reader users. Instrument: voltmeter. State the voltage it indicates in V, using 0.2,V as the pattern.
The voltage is 250,V
